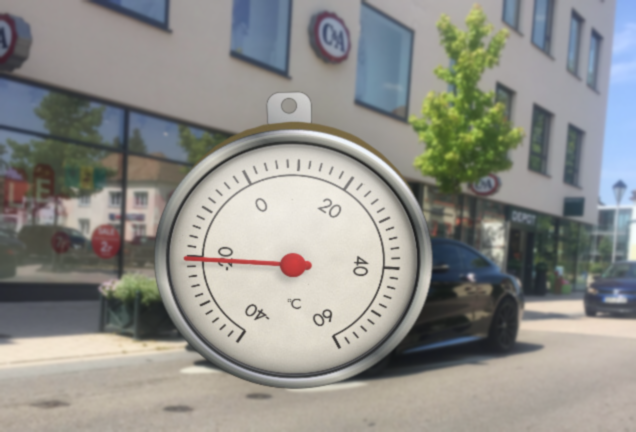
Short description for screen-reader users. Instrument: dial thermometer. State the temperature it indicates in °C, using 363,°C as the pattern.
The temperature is -20,°C
